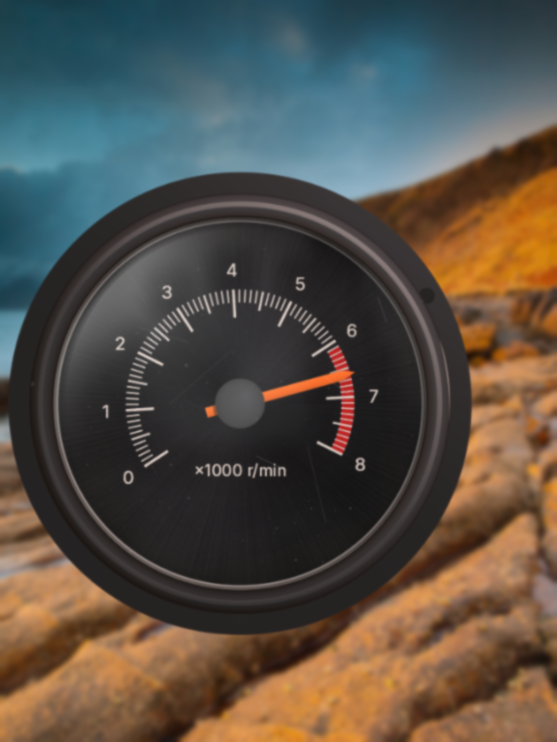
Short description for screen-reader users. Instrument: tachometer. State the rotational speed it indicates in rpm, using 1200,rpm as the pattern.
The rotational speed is 6600,rpm
